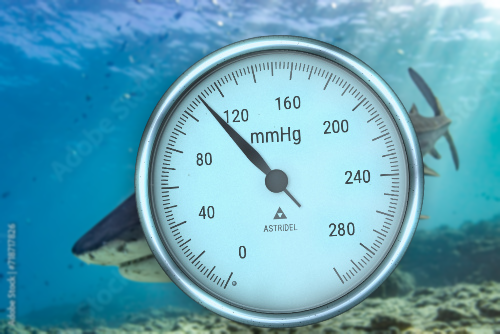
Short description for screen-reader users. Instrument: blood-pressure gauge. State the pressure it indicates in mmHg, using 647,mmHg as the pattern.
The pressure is 110,mmHg
